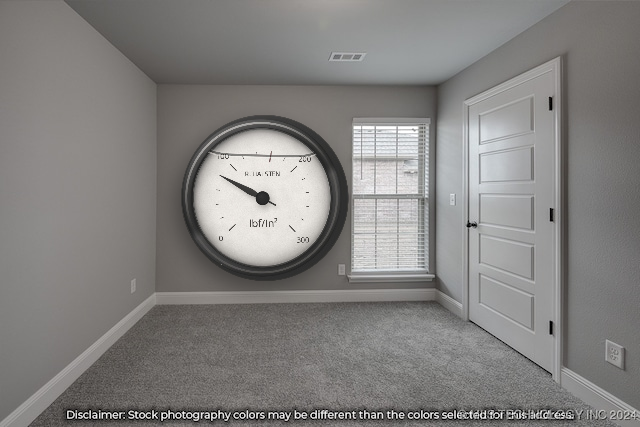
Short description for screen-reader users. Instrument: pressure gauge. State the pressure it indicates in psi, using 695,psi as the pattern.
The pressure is 80,psi
